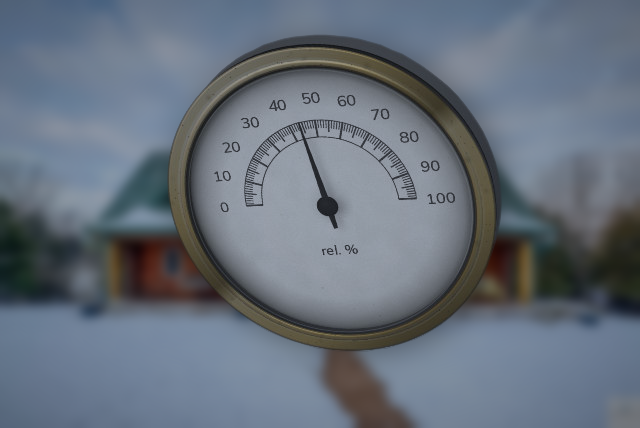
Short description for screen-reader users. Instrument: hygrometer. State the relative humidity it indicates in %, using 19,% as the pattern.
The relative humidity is 45,%
